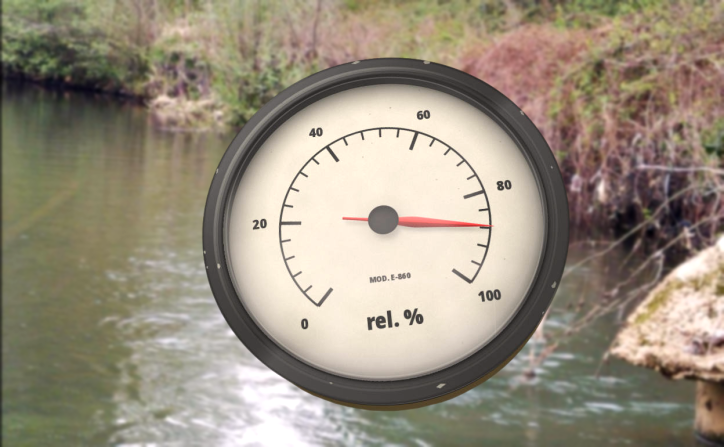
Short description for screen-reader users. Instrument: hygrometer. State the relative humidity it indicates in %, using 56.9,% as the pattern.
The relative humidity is 88,%
